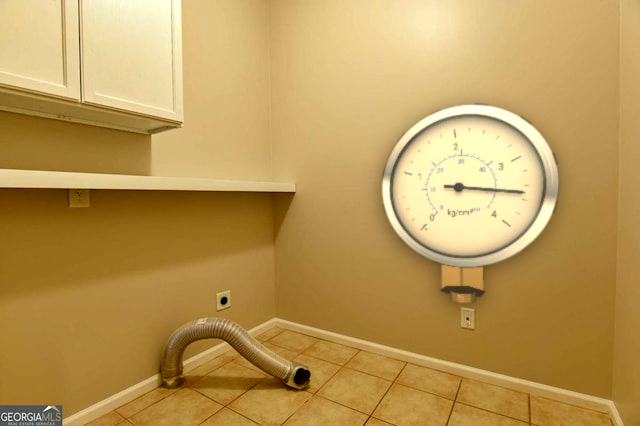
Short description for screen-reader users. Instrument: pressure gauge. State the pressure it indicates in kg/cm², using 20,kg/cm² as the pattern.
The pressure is 3.5,kg/cm²
